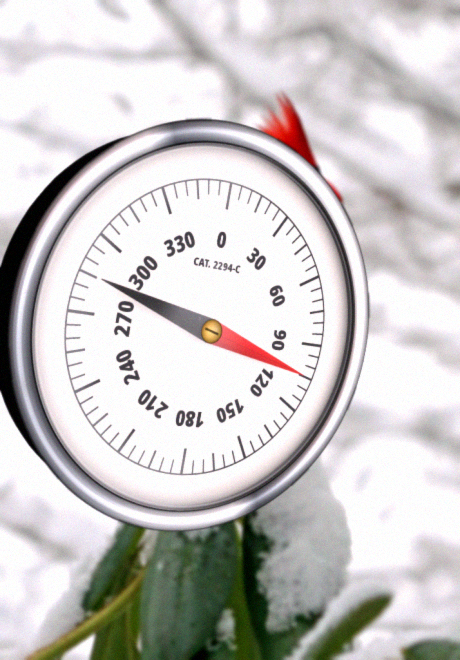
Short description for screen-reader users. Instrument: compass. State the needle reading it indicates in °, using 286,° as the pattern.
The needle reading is 105,°
